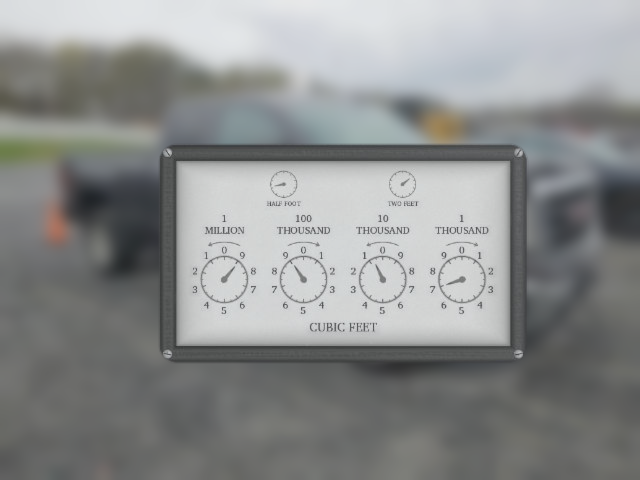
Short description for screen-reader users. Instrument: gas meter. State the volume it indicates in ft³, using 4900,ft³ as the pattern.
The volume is 890700,ft³
